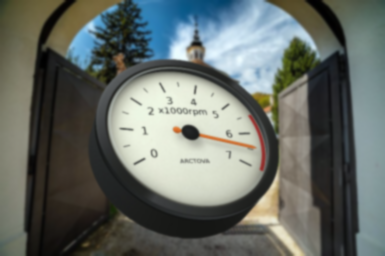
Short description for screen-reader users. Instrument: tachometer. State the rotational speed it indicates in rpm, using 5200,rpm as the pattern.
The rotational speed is 6500,rpm
